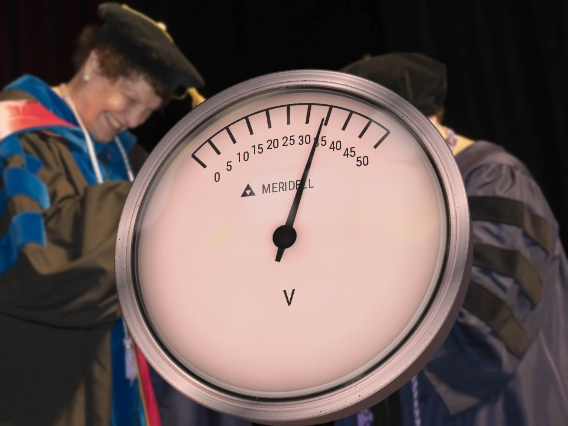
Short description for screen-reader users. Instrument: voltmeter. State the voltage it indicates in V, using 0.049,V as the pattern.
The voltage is 35,V
